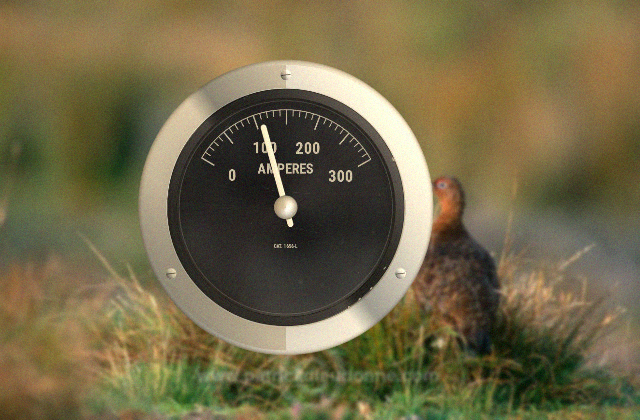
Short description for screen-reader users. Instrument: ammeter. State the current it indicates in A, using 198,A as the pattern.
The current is 110,A
